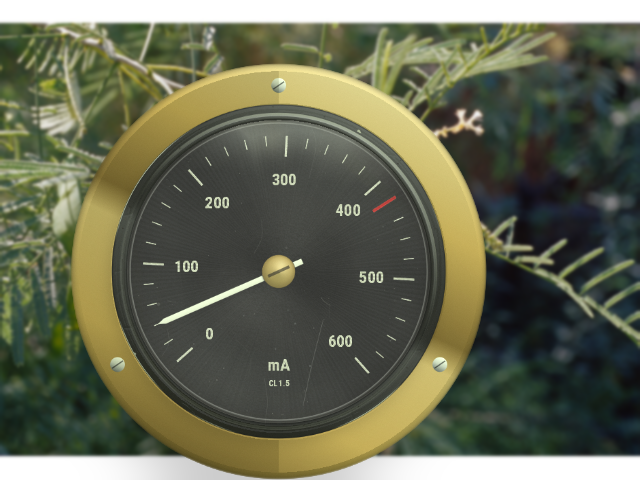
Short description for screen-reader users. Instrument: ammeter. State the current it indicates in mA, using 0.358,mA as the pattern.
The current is 40,mA
